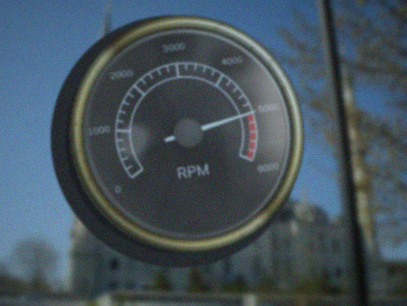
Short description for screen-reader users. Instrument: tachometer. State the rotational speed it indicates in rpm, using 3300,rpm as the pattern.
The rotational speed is 5000,rpm
